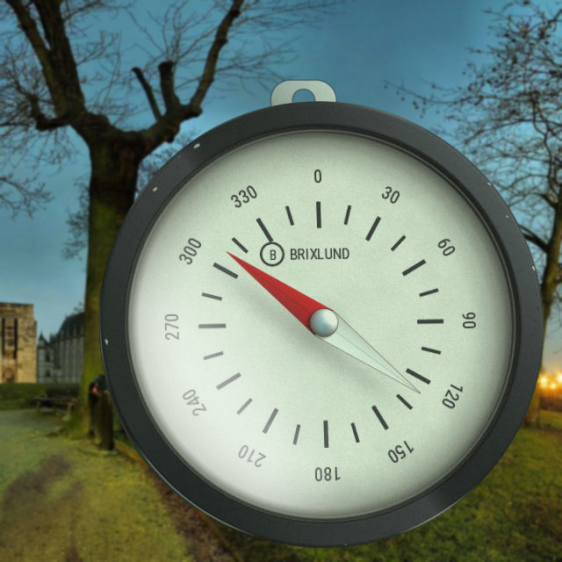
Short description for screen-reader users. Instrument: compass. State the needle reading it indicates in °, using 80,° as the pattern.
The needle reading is 307.5,°
